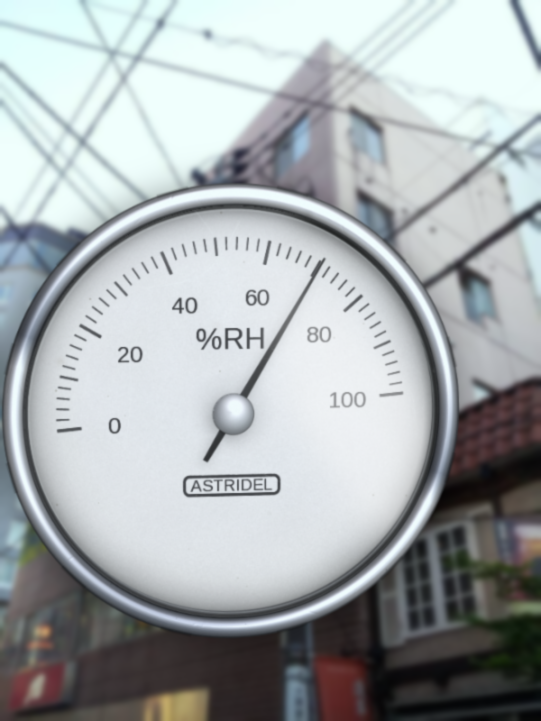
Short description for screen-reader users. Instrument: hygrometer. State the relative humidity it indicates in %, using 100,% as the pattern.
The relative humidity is 70,%
